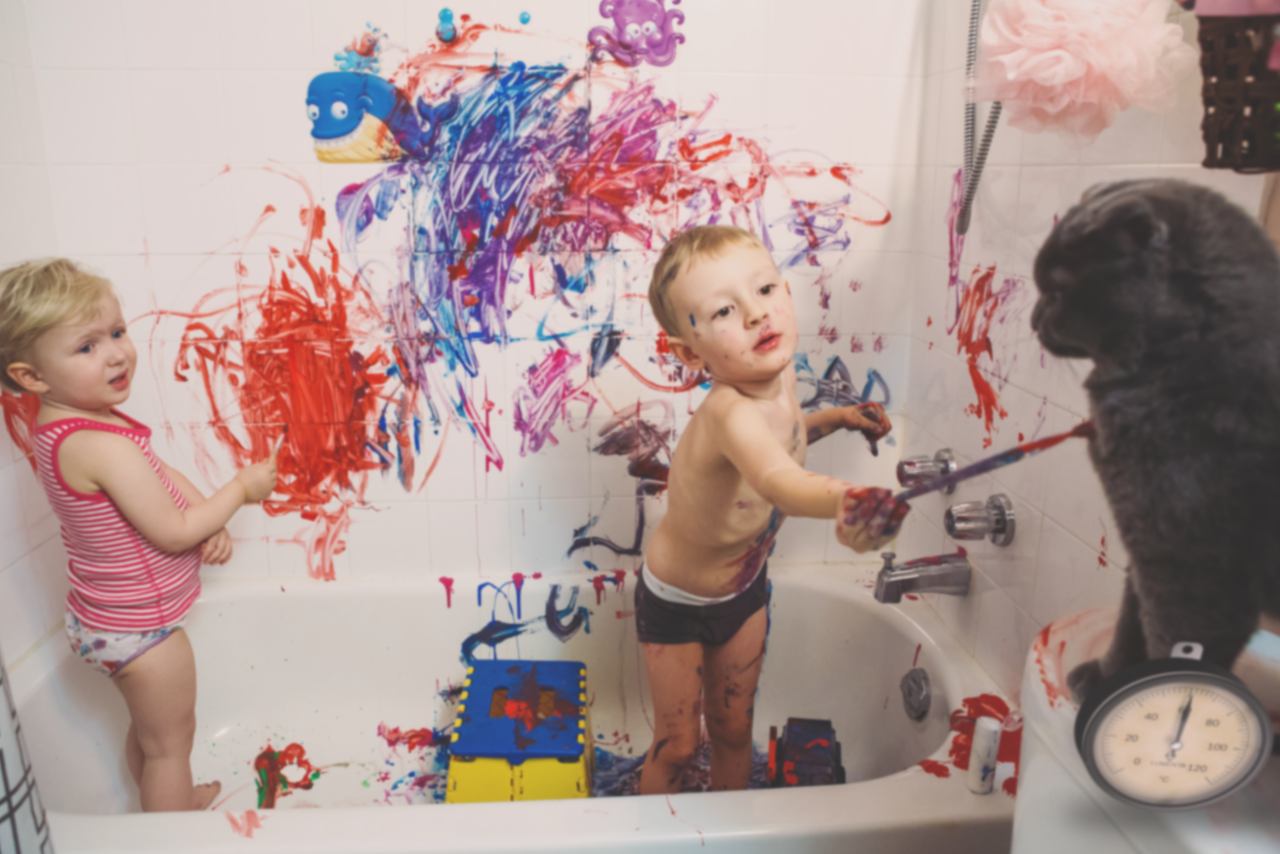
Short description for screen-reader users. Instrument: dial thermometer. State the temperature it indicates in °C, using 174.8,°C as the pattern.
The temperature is 60,°C
